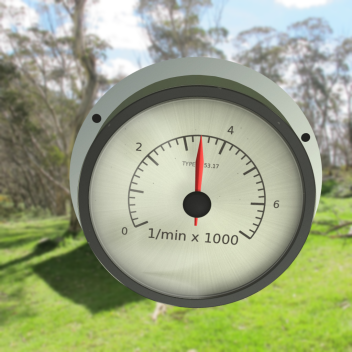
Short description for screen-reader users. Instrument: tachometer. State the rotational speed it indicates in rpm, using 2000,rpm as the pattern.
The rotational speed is 3400,rpm
